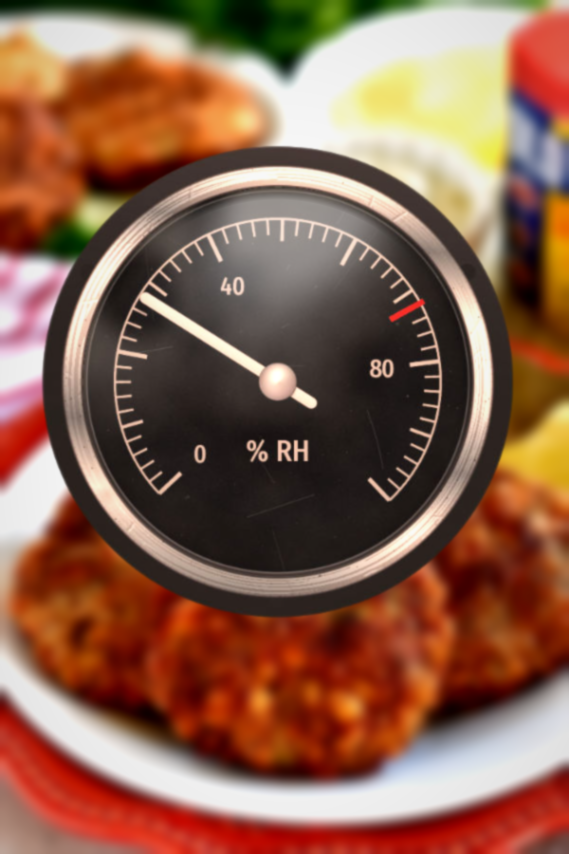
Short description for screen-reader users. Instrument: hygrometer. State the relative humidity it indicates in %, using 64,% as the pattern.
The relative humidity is 28,%
